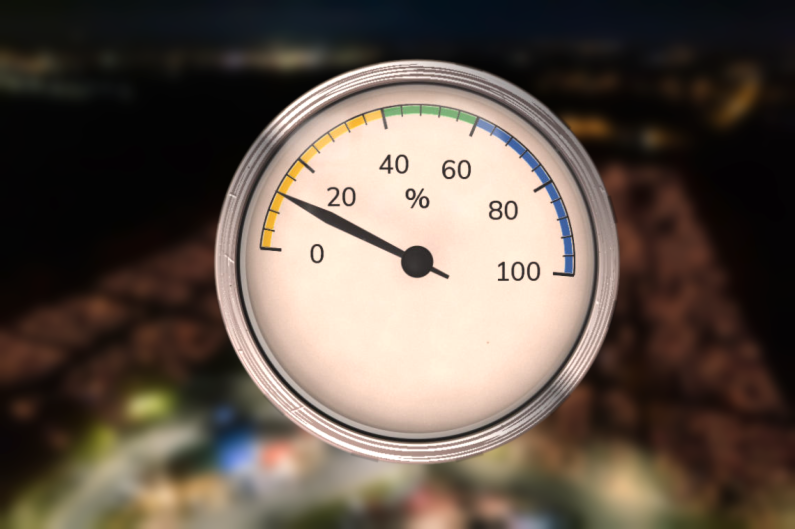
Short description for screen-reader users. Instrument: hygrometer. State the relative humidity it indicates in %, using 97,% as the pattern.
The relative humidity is 12,%
